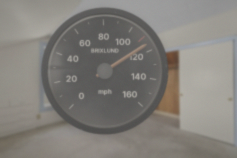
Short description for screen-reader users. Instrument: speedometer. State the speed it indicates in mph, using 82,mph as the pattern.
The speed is 115,mph
